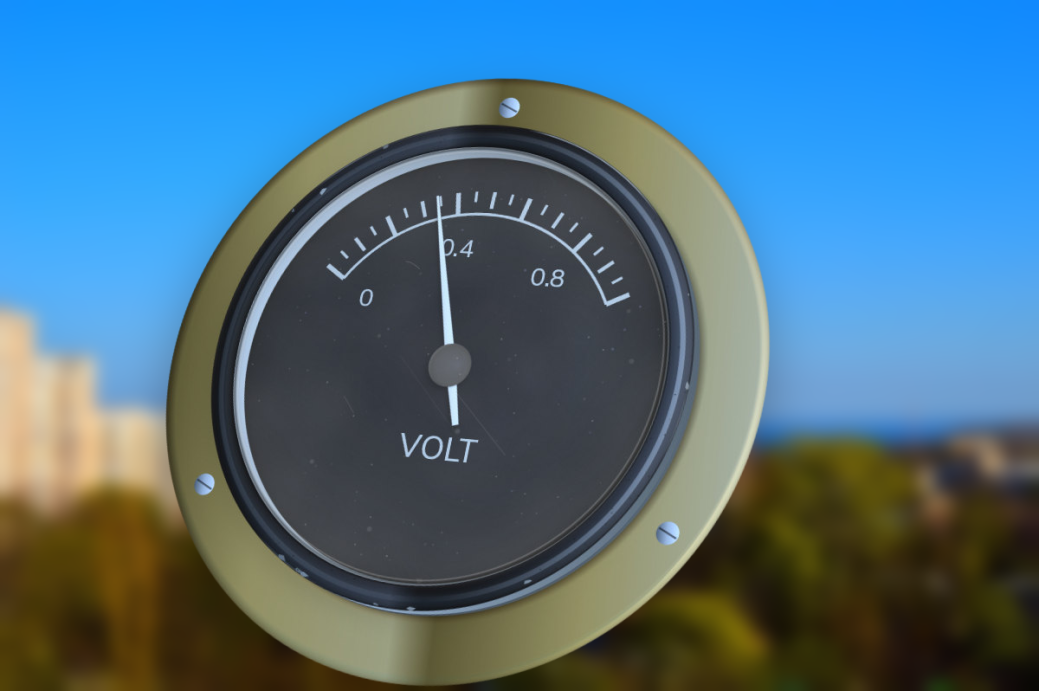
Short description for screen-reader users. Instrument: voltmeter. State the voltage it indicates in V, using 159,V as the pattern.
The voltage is 0.35,V
